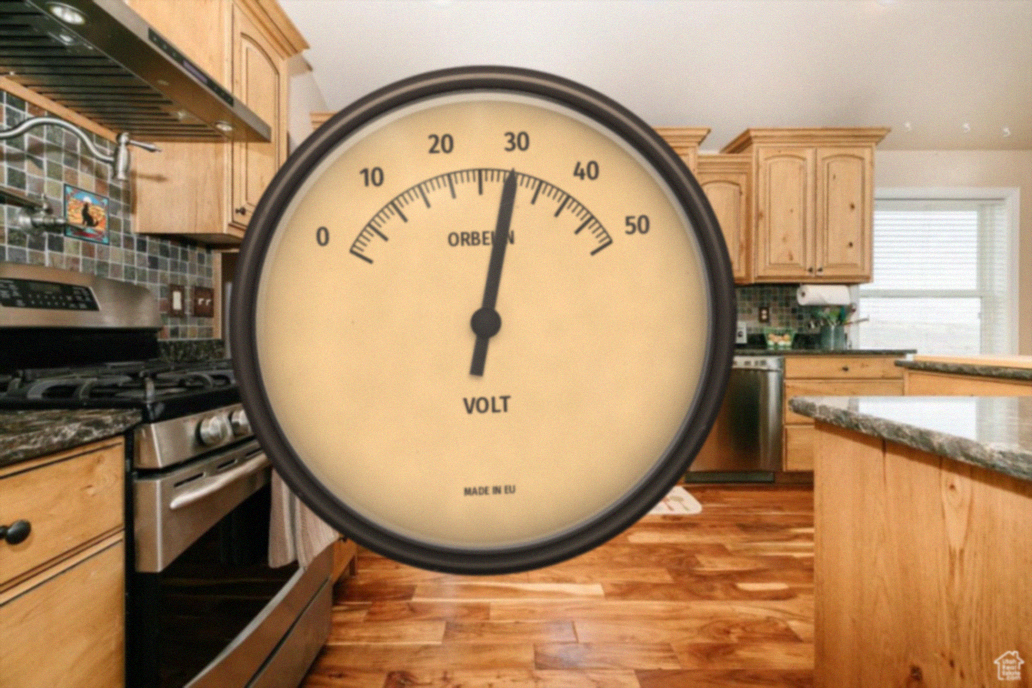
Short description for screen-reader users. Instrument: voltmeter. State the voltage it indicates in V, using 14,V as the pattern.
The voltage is 30,V
